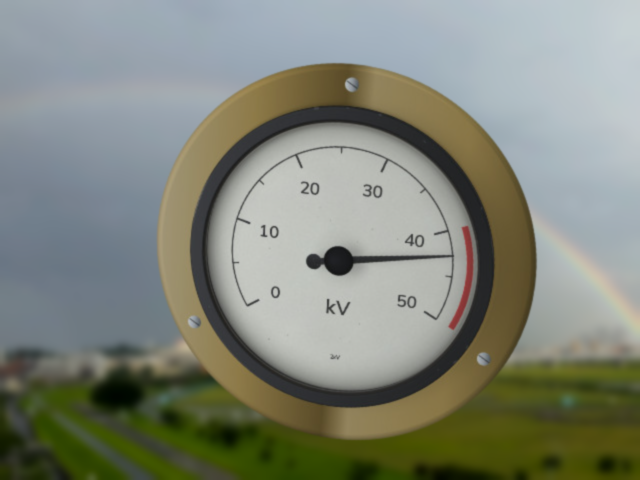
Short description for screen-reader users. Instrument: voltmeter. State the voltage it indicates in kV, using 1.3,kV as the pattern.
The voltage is 42.5,kV
